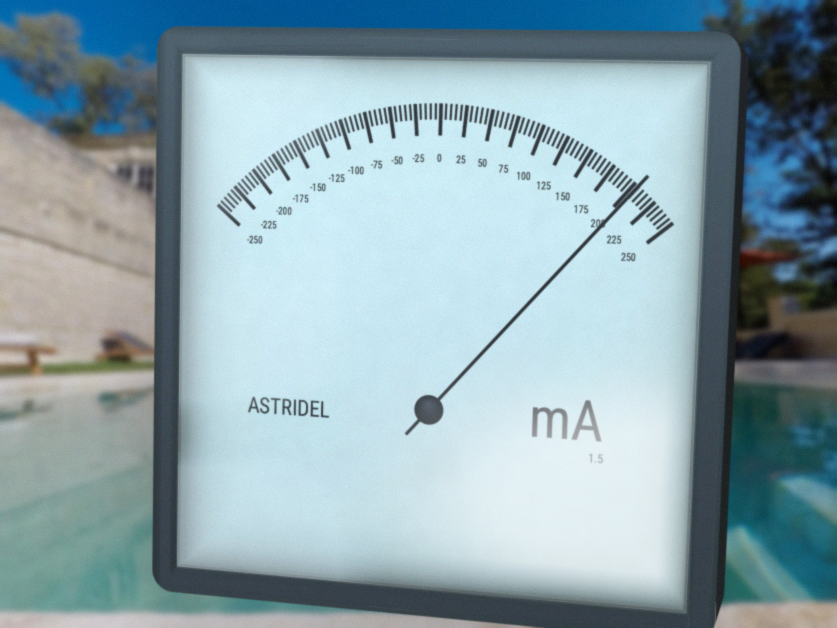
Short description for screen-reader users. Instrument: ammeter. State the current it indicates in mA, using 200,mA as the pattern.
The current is 205,mA
